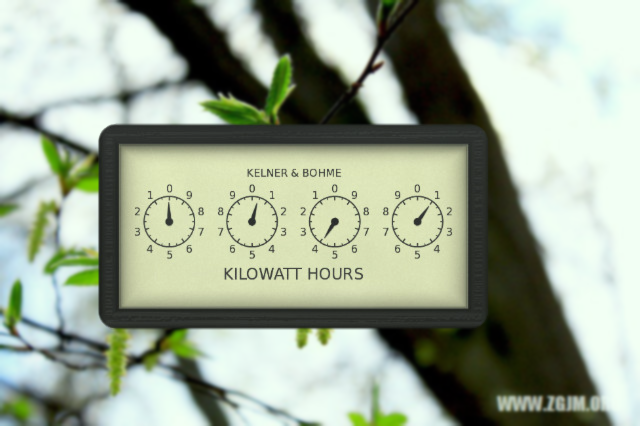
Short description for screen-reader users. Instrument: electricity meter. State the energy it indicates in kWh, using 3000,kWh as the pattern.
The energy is 41,kWh
